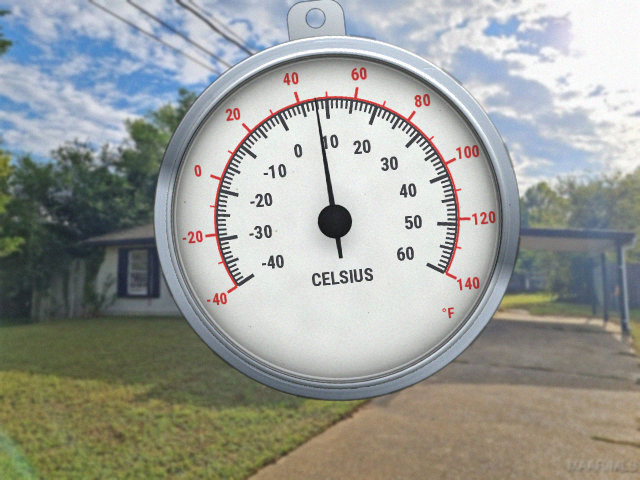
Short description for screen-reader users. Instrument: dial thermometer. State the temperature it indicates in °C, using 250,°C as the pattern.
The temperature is 8,°C
